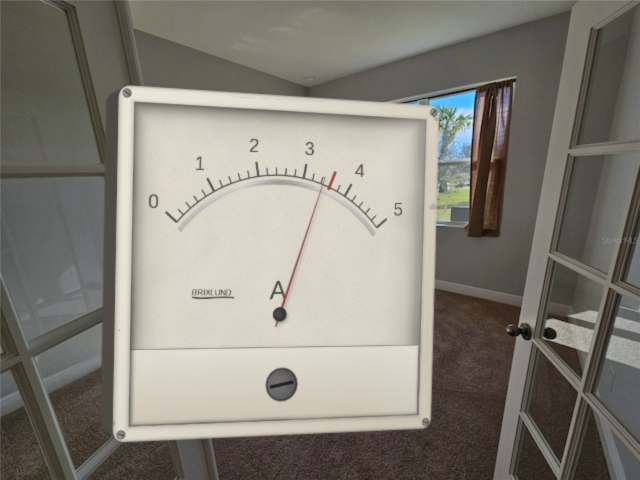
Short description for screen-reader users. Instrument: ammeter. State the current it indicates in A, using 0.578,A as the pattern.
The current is 3.4,A
